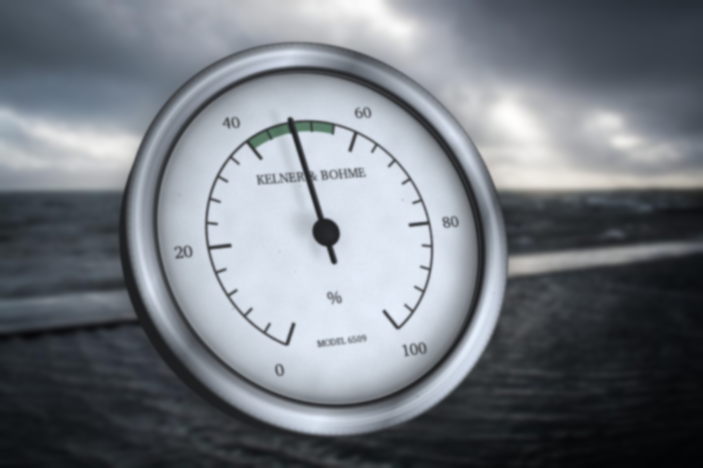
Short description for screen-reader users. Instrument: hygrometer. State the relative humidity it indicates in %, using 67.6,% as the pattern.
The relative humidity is 48,%
